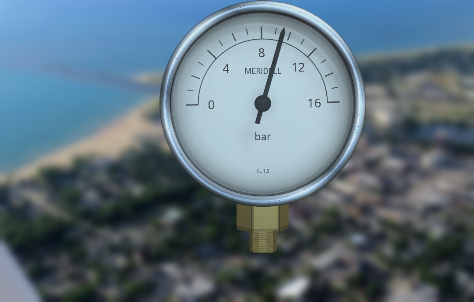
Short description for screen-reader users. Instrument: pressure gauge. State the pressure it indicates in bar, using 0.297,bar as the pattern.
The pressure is 9.5,bar
